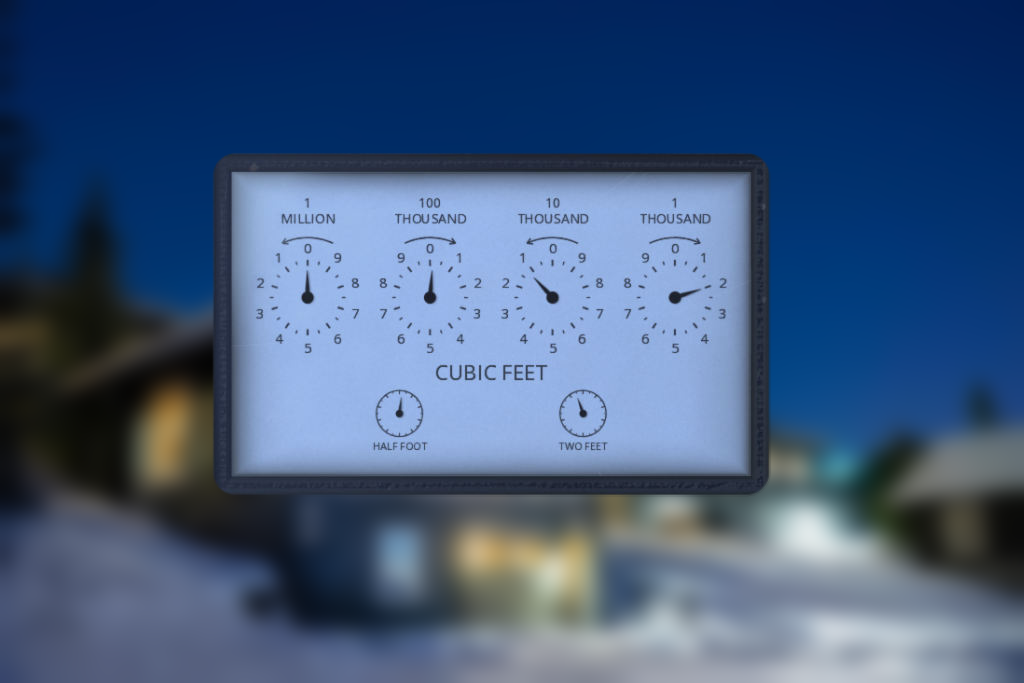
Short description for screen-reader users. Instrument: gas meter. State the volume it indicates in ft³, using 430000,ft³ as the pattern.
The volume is 1200,ft³
